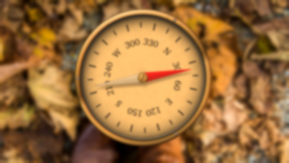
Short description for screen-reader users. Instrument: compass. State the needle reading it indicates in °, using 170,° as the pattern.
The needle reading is 37.5,°
